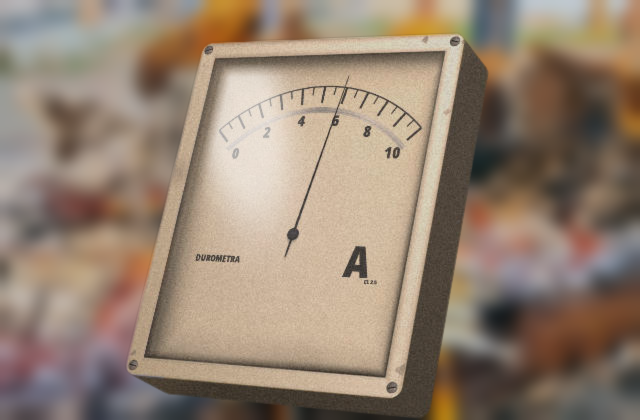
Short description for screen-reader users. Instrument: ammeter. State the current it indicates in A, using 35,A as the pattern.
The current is 6,A
